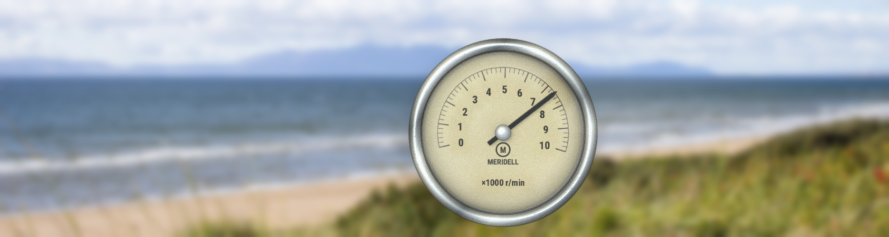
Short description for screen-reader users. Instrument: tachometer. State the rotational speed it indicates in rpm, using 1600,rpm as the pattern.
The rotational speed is 7400,rpm
